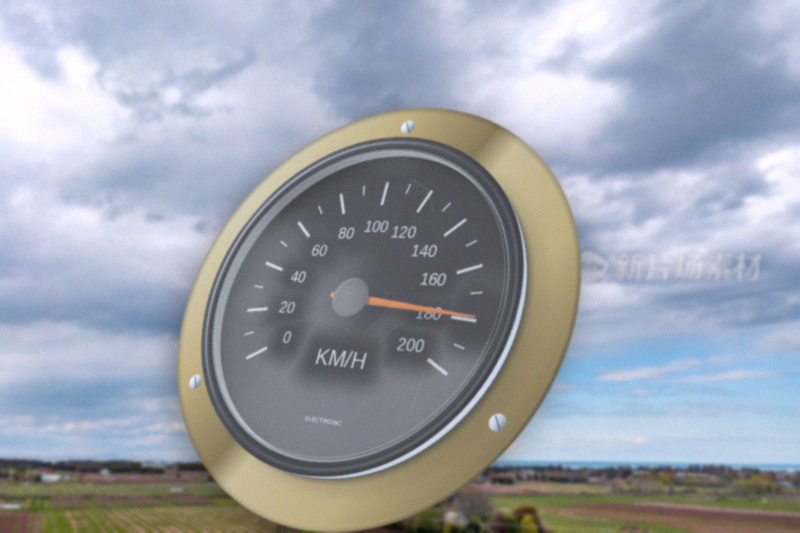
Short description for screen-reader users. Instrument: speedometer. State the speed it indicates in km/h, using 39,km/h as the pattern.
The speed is 180,km/h
